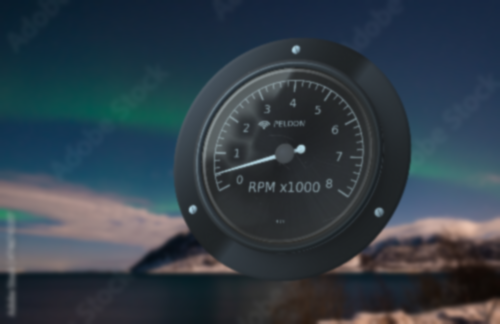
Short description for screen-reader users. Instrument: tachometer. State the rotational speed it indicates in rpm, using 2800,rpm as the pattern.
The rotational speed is 400,rpm
